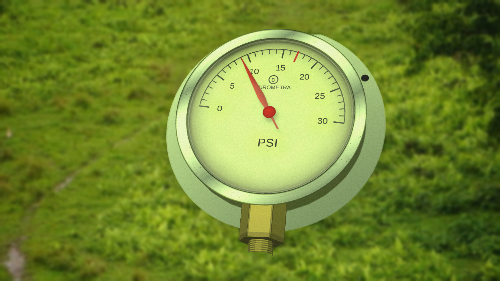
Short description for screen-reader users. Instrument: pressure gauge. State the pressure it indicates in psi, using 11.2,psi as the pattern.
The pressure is 9,psi
